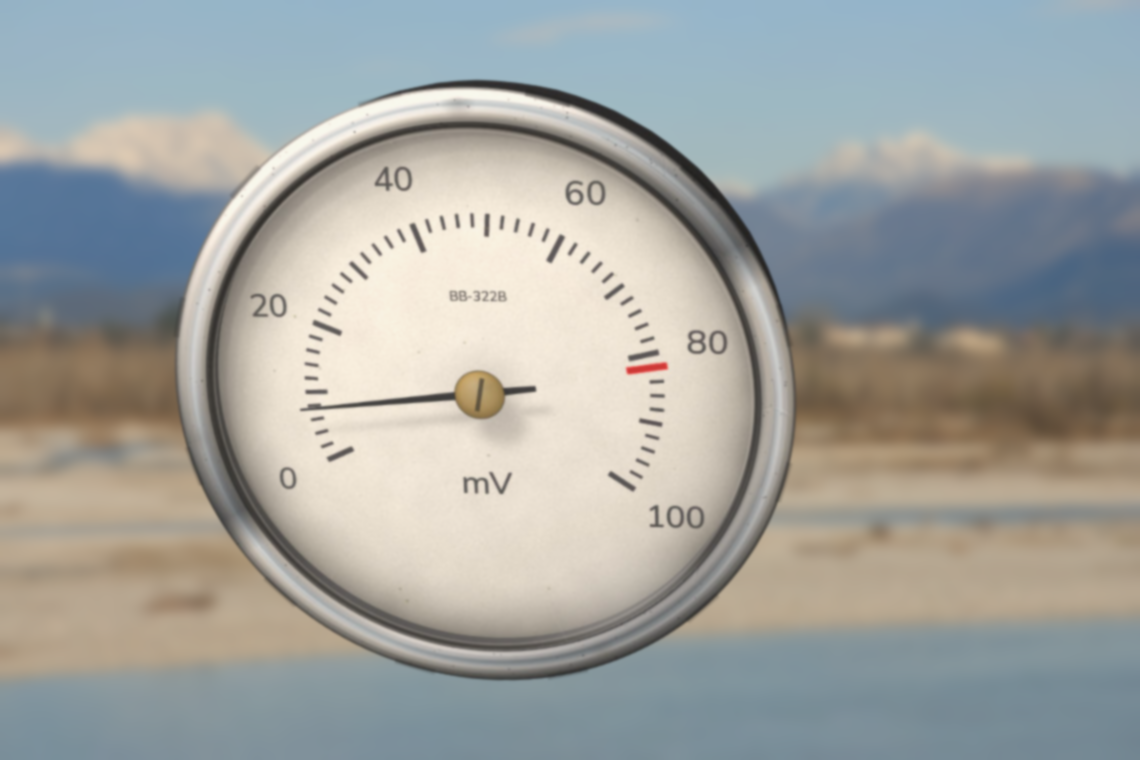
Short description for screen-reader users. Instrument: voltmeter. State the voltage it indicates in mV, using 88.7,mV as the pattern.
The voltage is 8,mV
